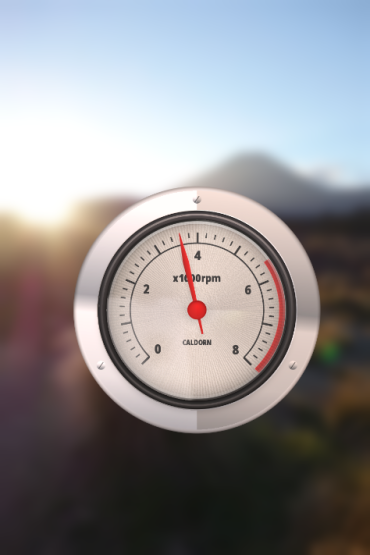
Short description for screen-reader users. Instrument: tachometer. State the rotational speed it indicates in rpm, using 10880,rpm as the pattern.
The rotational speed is 3600,rpm
